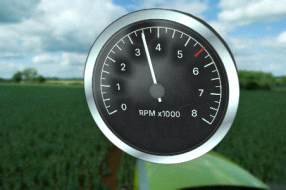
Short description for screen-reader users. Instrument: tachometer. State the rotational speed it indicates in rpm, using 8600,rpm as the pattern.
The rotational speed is 3500,rpm
